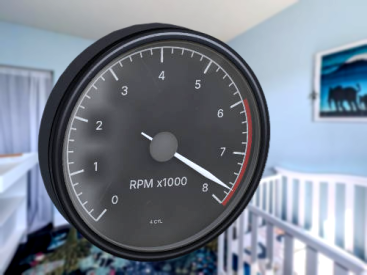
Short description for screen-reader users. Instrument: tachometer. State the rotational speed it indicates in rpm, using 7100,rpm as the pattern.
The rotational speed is 7700,rpm
